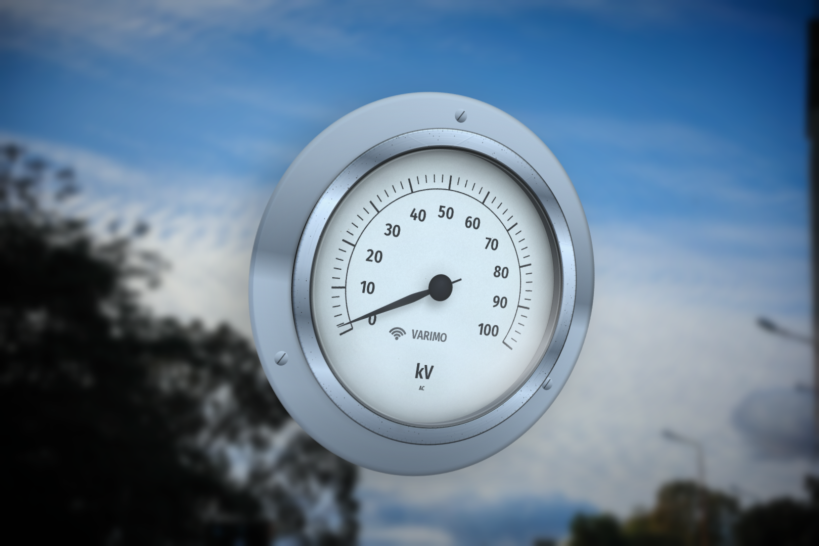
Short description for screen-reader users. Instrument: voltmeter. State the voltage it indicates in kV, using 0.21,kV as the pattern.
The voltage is 2,kV
